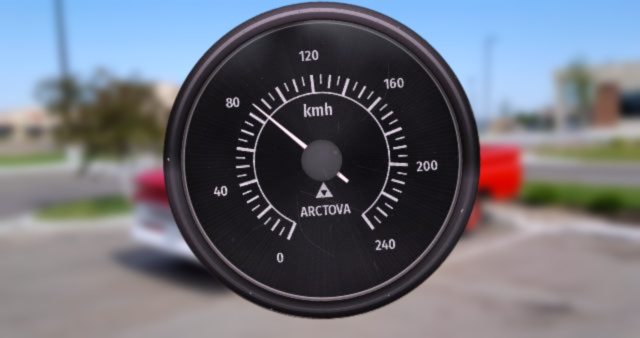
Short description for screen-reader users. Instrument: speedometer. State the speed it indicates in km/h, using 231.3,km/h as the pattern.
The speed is 85,km/h
